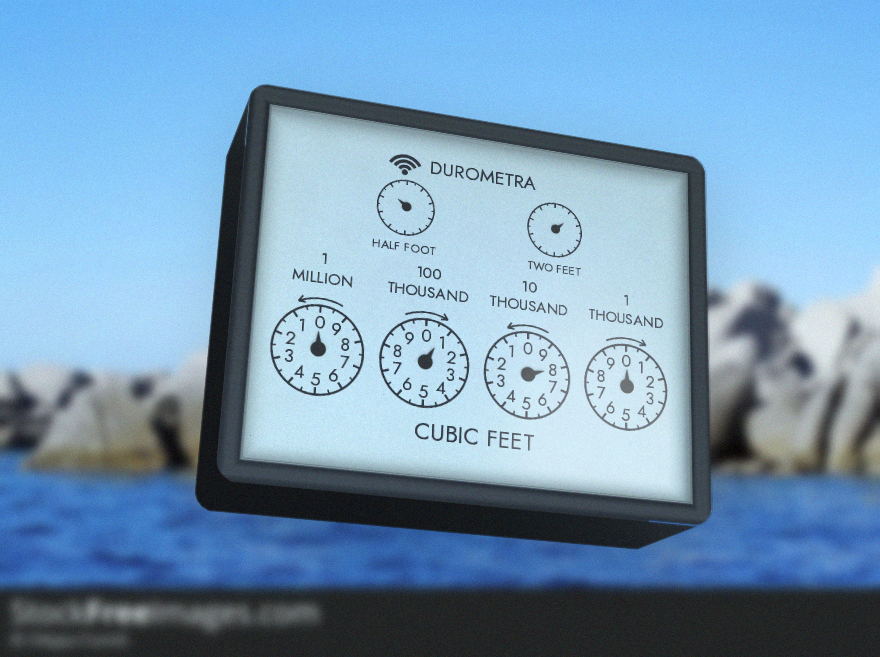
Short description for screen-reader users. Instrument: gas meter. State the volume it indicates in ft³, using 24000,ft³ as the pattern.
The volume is 8000,ft³
